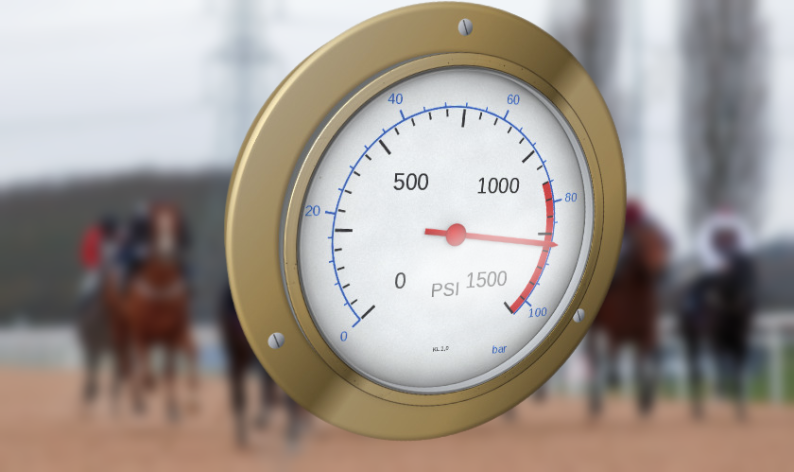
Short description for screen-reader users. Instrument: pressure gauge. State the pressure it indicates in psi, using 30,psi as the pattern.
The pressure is 1275,psi
